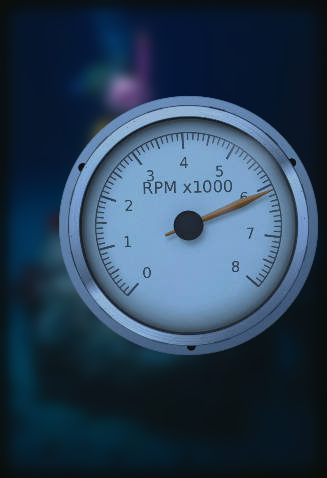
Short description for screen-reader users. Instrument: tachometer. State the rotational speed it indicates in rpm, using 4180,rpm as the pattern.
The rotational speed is 6100,rpm
